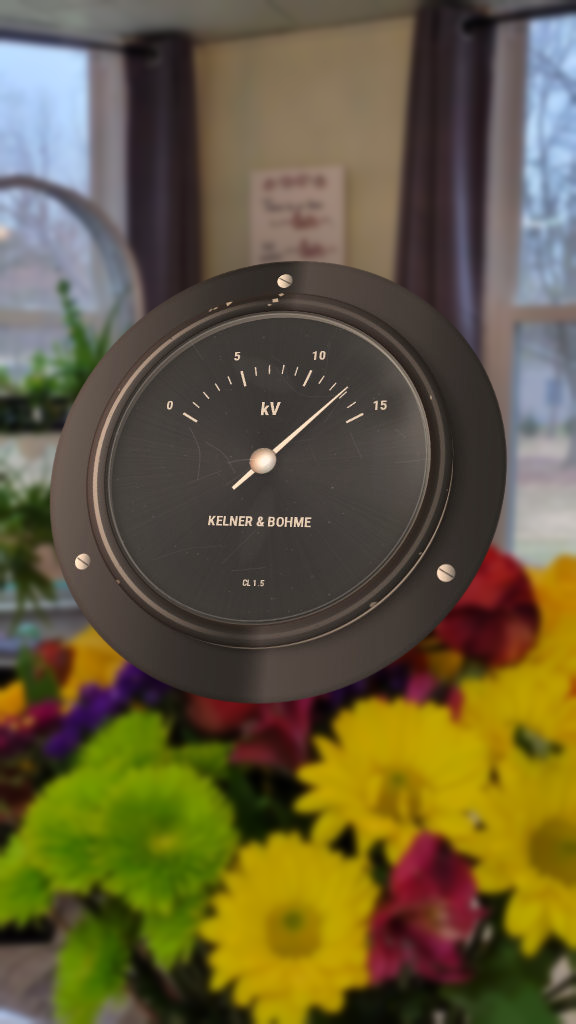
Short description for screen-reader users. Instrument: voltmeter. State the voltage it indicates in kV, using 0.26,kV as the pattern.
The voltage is 13,kV
